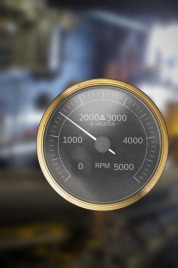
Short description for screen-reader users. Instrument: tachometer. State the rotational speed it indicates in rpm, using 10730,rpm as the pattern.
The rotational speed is 1500,rpm
